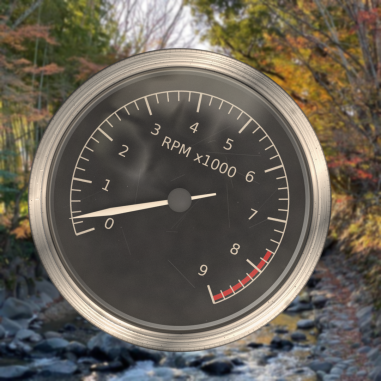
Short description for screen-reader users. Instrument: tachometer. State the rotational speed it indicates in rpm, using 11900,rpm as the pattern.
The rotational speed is 300,rpm
